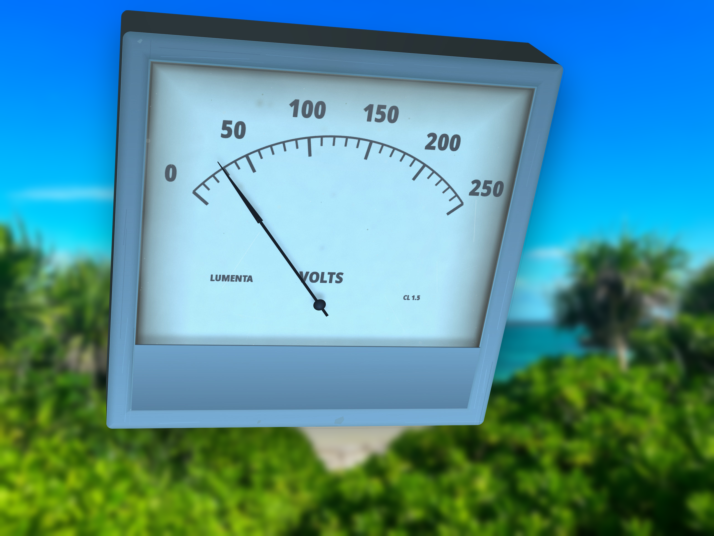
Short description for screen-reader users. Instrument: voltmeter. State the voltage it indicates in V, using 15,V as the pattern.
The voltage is 30,V
